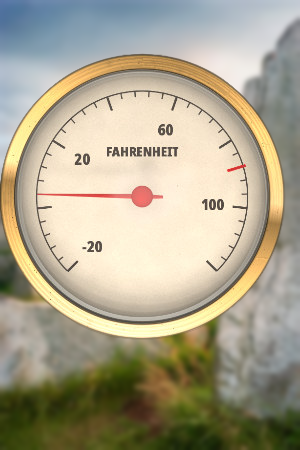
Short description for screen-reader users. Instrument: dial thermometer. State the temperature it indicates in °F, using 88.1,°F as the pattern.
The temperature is 4,°F
